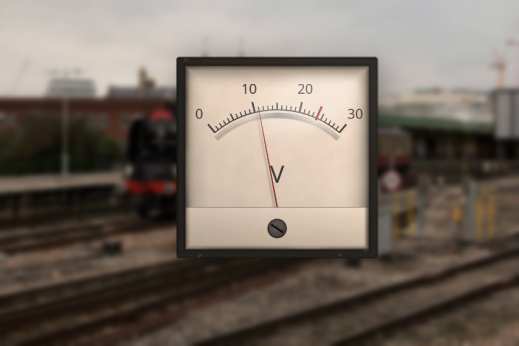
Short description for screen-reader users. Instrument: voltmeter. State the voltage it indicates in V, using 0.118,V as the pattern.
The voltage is 11,V
